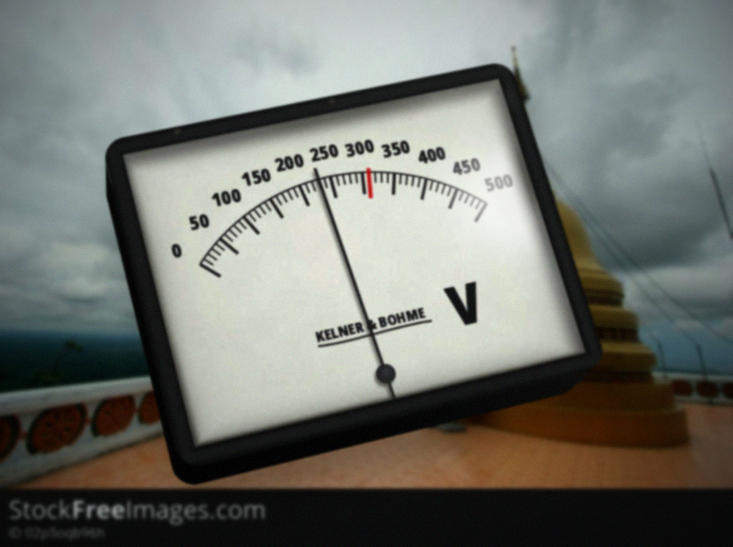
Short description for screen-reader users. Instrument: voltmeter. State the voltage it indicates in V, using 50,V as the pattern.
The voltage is 230,V
